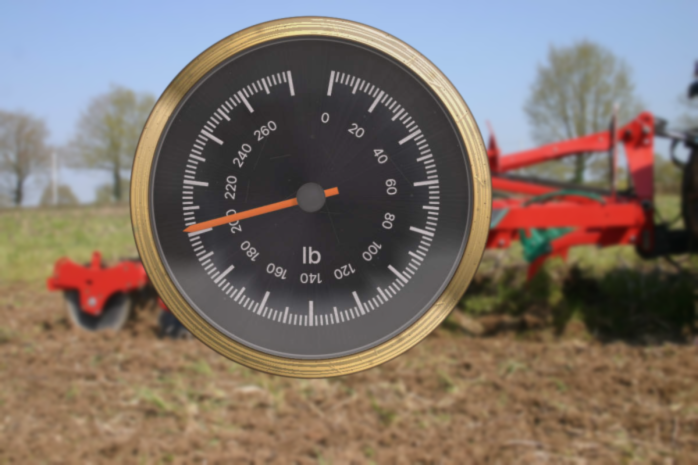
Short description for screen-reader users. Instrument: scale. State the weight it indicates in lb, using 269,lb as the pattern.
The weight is 202,lb
